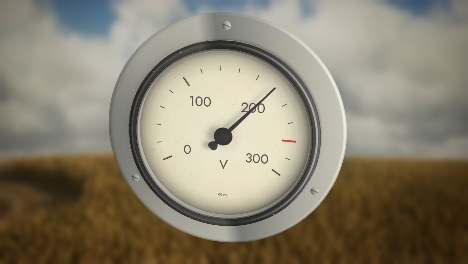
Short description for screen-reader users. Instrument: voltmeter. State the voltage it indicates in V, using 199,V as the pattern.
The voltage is 200,V
